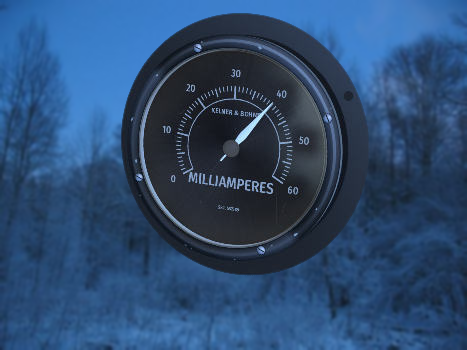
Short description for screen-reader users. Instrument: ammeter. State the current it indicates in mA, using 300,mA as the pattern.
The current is 40,mA
